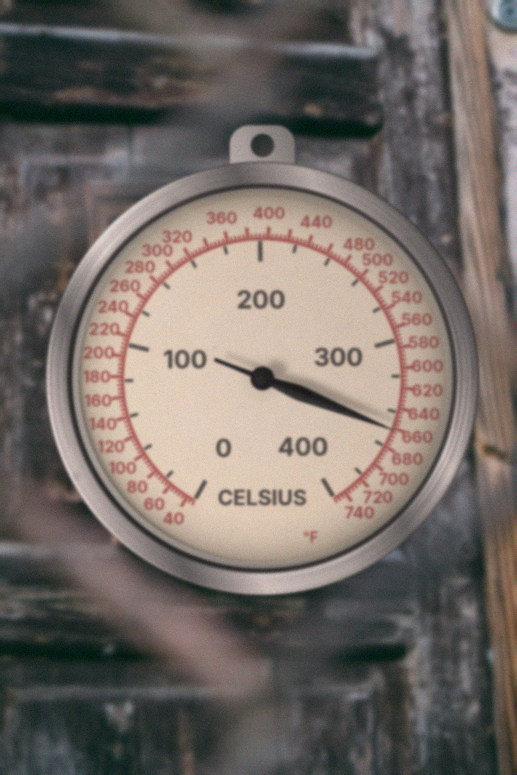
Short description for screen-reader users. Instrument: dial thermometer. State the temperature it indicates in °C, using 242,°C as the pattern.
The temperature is 350,°C
